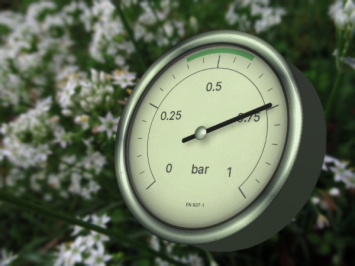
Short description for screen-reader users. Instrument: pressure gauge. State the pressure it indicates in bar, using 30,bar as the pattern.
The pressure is 0.75,bar
